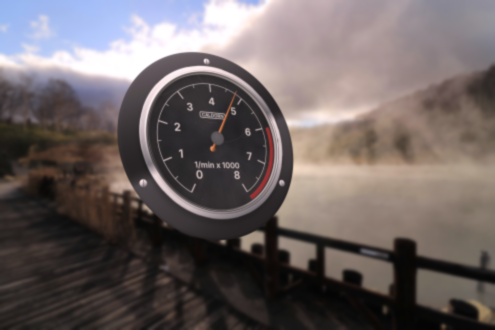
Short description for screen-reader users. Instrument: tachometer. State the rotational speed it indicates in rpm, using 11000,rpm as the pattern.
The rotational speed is 4750,rpm
